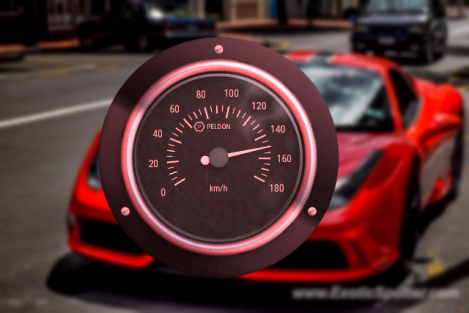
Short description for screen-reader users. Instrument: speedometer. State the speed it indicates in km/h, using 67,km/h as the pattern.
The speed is 150,km/h
